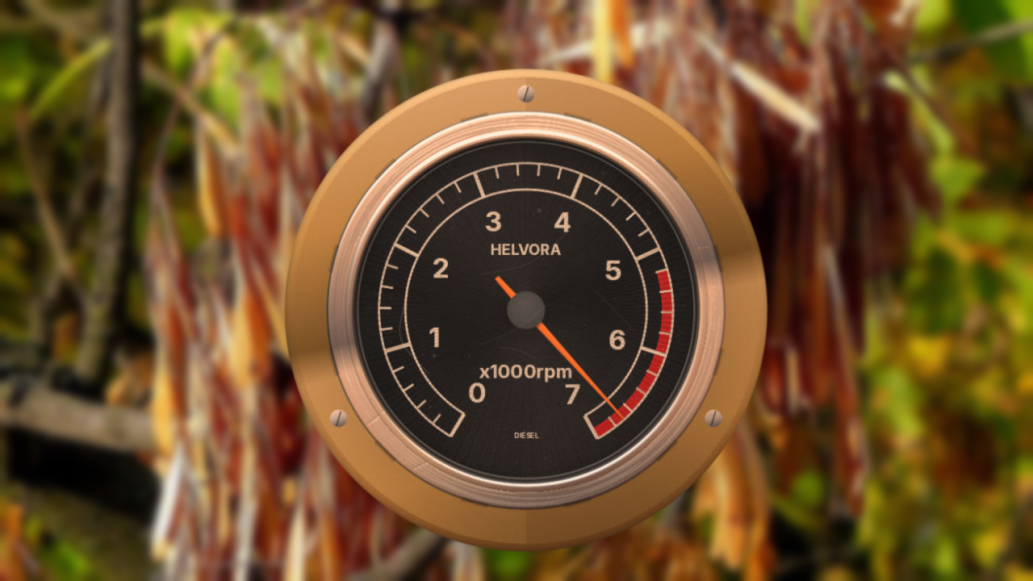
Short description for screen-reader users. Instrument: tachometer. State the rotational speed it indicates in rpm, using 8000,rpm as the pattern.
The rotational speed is 6700,rpm
